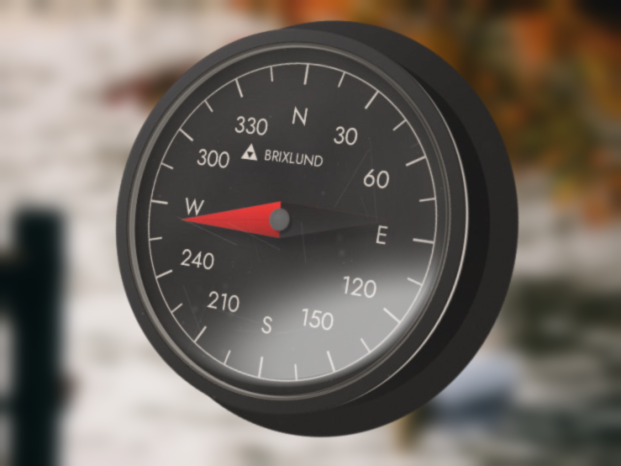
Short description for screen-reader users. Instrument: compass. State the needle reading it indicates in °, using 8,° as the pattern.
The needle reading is 262.5,°
